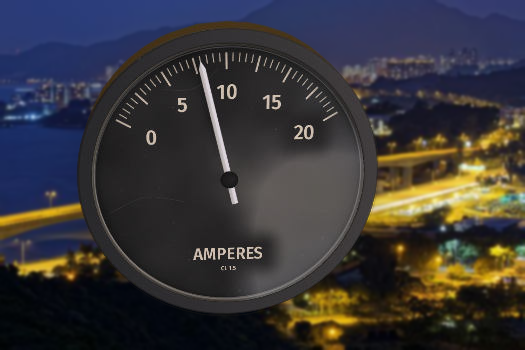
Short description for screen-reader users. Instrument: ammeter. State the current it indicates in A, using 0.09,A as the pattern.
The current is 8,A
